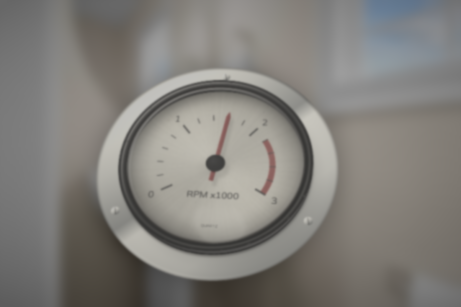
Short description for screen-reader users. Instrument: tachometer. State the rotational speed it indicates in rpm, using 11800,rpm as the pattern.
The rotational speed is 1600,rpm
